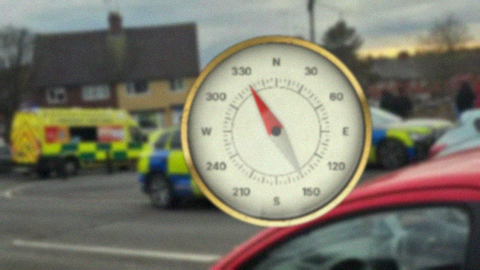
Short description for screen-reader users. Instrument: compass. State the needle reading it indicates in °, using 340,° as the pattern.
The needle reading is 330,°
